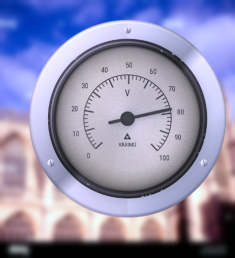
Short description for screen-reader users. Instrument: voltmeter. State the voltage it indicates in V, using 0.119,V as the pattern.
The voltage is 78,V
